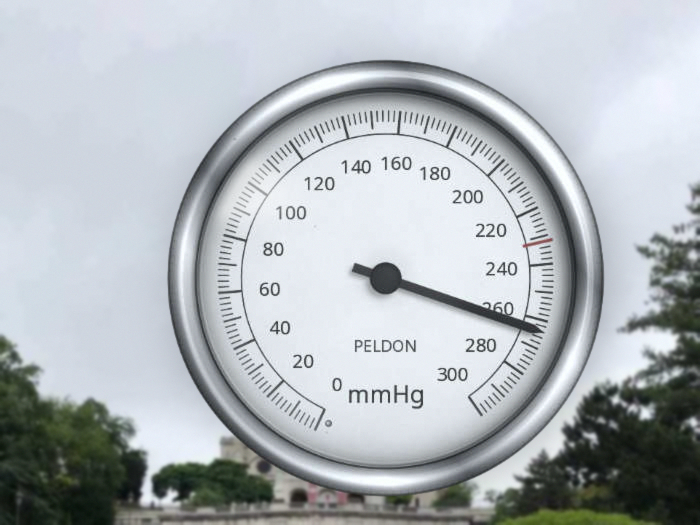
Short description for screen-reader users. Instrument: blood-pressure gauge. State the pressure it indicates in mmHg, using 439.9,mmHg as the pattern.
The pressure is 264,mmHg
